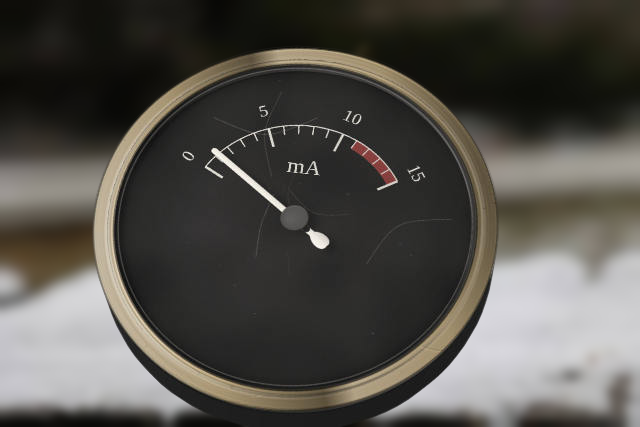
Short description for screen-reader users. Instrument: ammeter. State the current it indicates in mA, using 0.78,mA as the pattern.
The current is 1,mA
